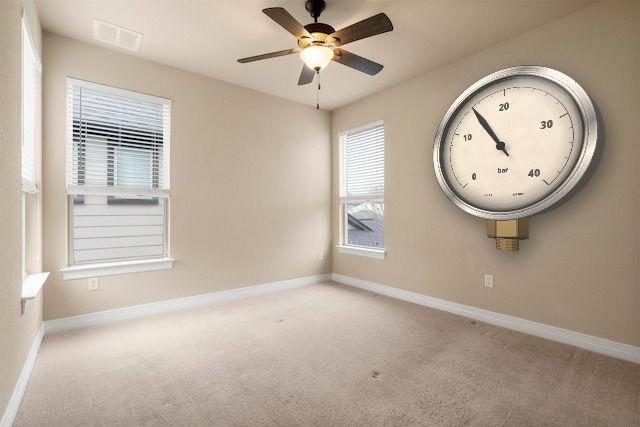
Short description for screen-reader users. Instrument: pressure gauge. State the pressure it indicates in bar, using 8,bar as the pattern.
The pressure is 15,bar
